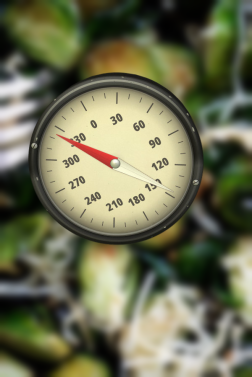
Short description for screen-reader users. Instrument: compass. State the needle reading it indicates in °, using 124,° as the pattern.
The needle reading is 325,°
